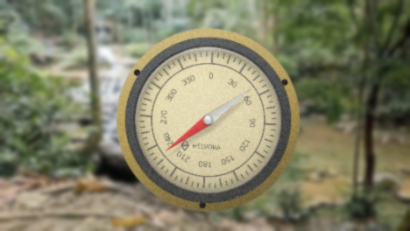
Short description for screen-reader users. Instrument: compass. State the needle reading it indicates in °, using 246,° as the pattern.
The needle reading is 230,°
